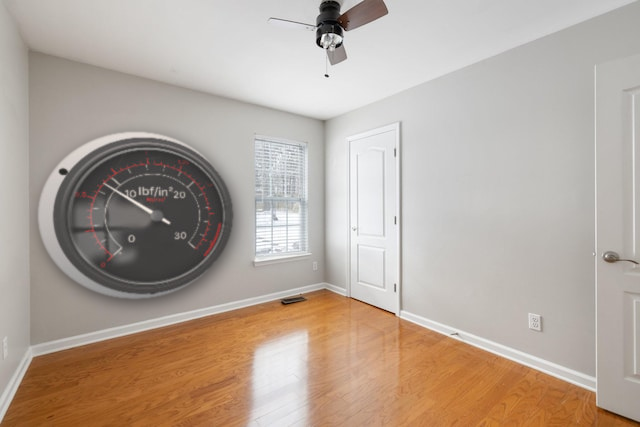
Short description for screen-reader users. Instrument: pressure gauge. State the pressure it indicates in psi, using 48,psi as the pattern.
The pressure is 9,psi
